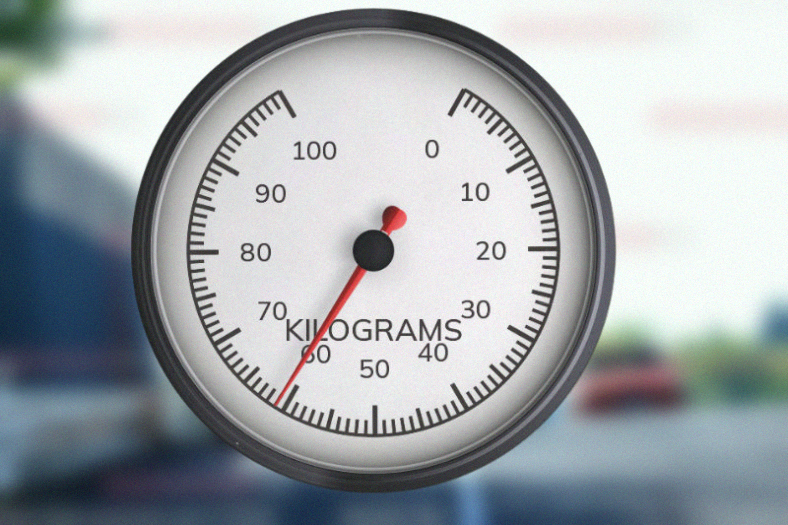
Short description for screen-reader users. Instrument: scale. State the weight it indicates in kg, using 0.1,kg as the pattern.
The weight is 61,kg
